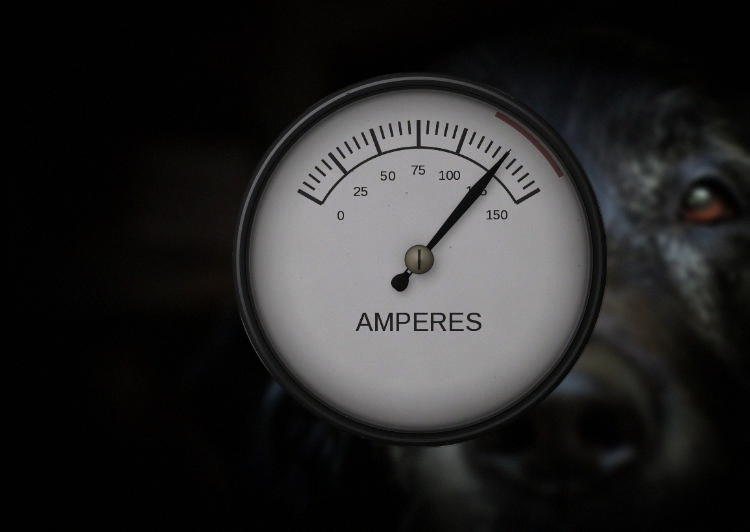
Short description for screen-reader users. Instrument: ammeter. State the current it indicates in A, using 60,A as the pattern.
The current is 125,A
